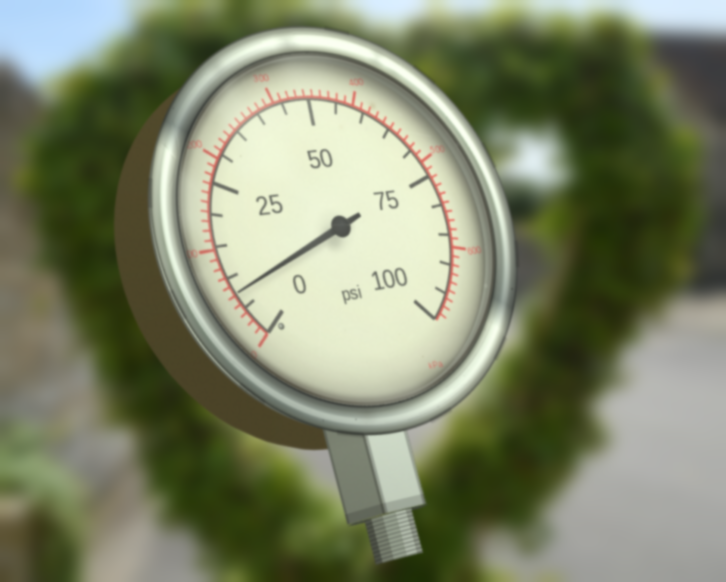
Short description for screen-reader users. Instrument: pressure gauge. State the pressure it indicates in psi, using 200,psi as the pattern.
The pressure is 7.5,psi
